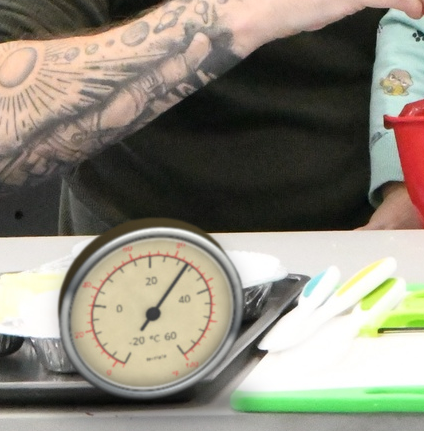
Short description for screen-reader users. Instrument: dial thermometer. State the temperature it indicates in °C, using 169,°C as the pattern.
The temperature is 30,°C
